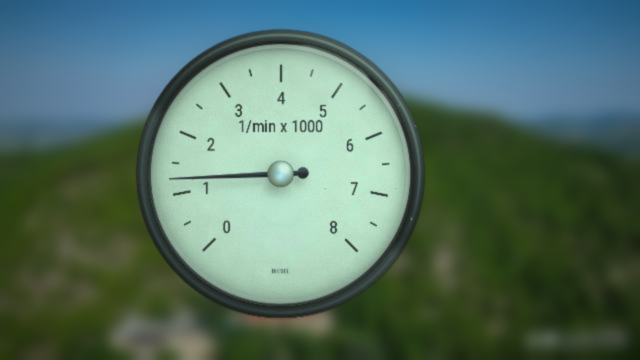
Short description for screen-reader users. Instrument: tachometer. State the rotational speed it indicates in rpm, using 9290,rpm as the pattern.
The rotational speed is 1250,rpm
